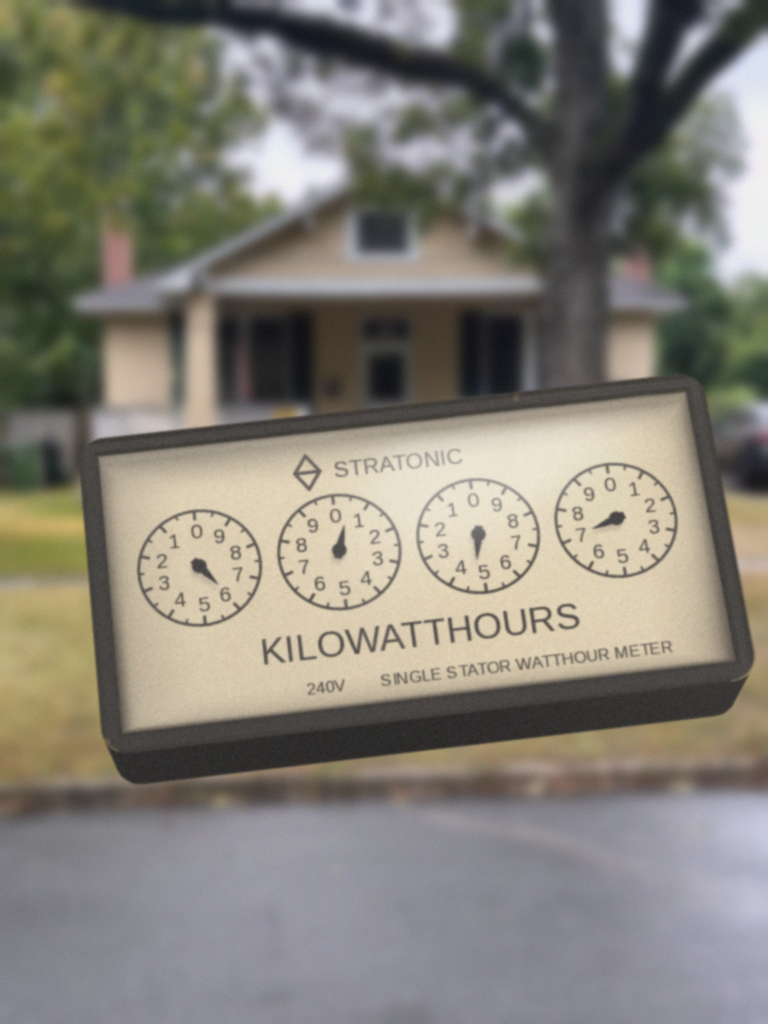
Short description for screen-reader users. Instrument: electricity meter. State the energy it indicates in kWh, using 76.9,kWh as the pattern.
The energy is 6047,kWh
